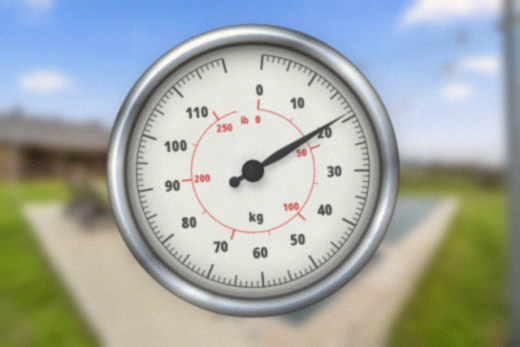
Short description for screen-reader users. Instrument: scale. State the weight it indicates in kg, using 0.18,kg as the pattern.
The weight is 19,kg
